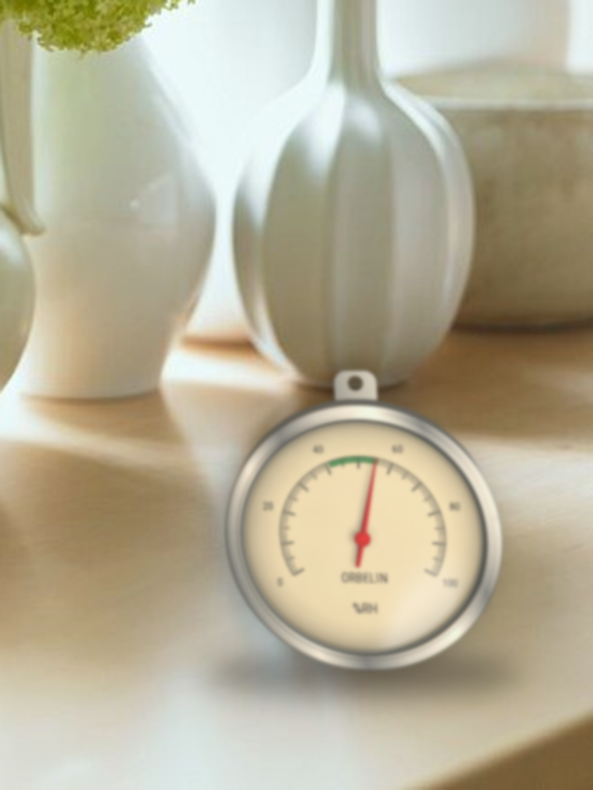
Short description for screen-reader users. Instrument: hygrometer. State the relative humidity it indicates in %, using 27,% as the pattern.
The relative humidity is 55,%
